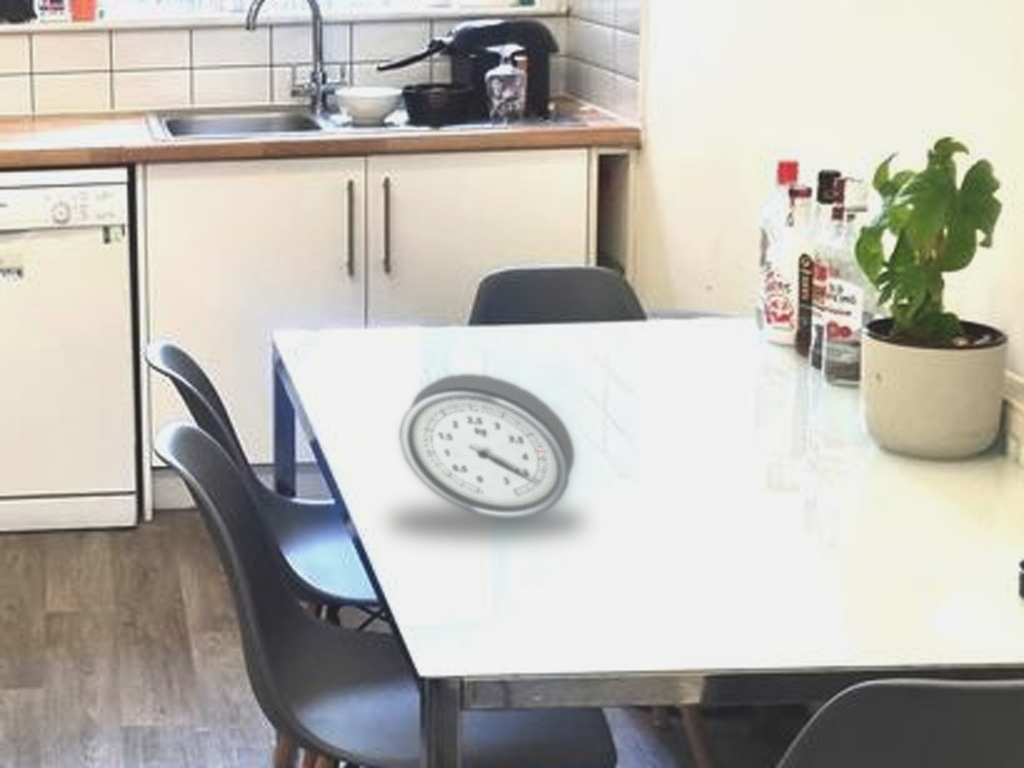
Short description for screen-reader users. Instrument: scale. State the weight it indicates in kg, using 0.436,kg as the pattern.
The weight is 4.5,kg
